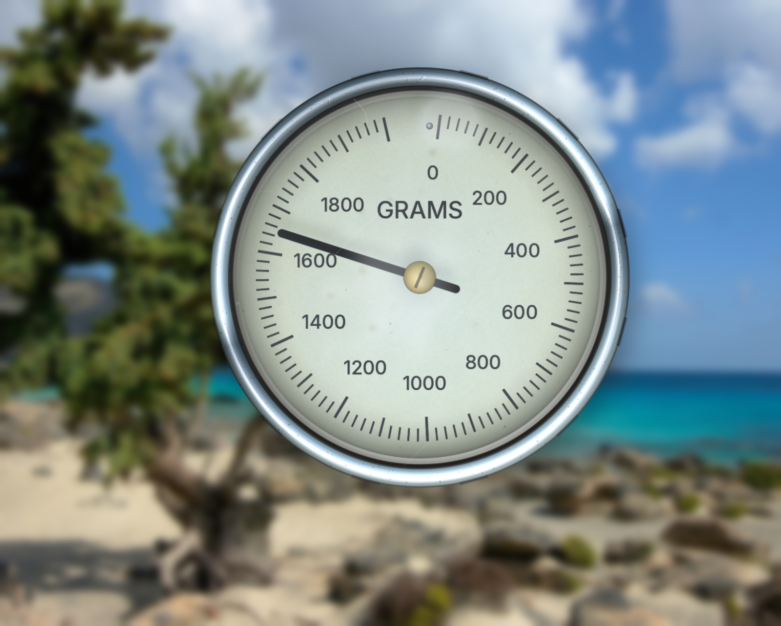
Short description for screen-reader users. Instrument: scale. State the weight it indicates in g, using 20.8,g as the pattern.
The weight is 1650,g
